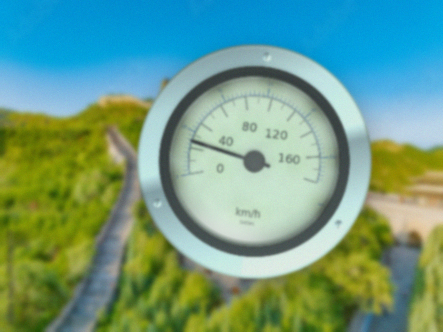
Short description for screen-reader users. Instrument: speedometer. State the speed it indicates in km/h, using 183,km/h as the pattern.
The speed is 25,km/h
